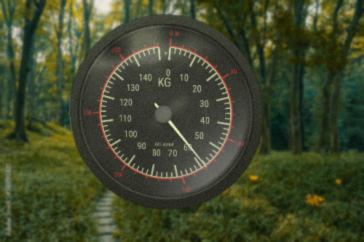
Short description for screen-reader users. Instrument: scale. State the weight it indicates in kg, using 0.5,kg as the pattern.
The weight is 58,kg
